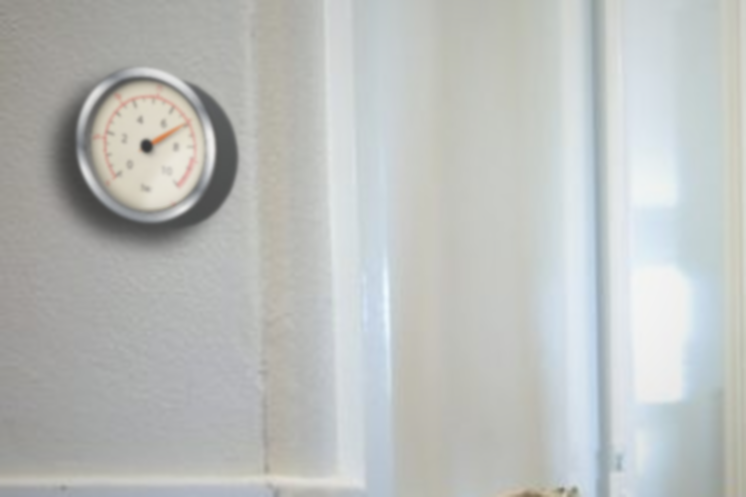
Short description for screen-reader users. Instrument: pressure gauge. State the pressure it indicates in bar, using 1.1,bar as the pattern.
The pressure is 7,bar
